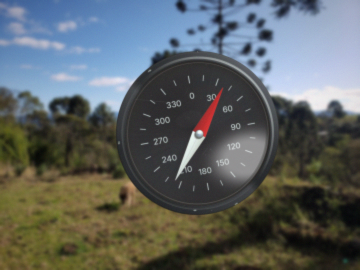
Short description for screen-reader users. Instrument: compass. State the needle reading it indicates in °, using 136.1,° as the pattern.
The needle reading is 37.5,°
